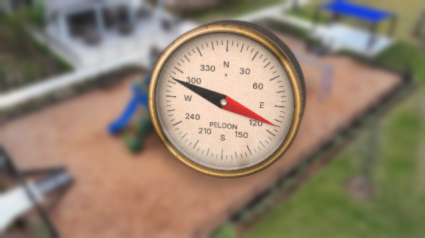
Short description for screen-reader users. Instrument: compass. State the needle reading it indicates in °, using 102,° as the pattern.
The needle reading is 110,°
